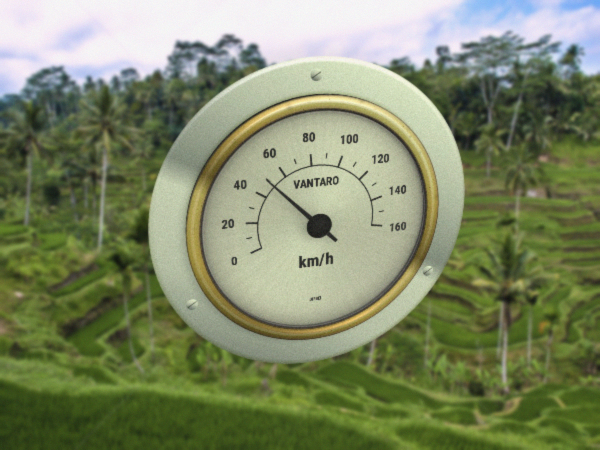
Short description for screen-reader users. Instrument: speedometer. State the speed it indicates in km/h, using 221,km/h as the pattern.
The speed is 50,km/h
